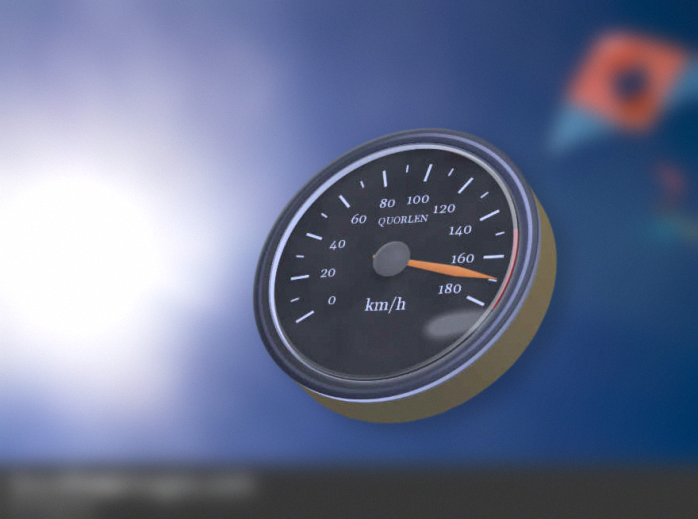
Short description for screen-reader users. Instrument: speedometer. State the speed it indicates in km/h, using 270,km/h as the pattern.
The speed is 170,km/h
